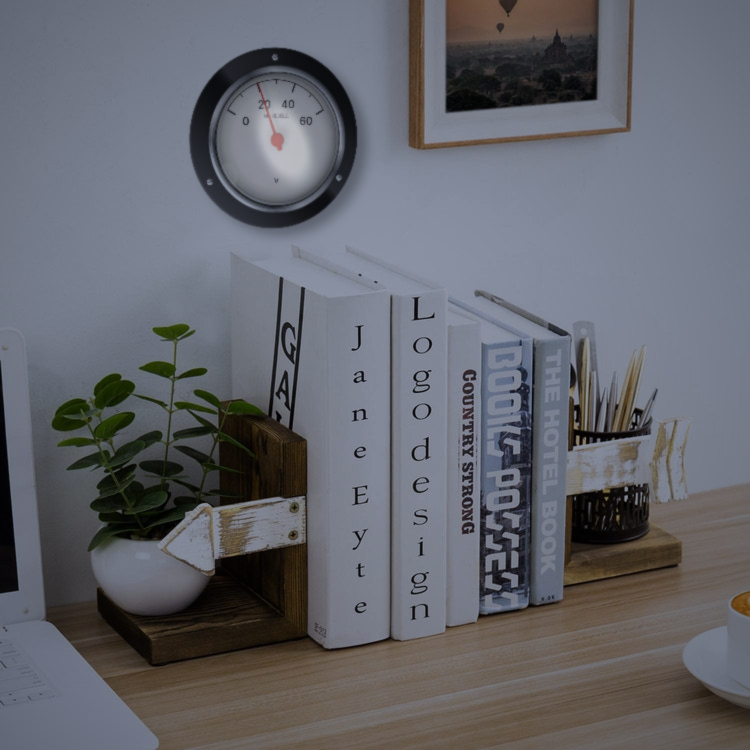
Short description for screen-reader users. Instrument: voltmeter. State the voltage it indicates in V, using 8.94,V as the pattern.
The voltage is 20,V
